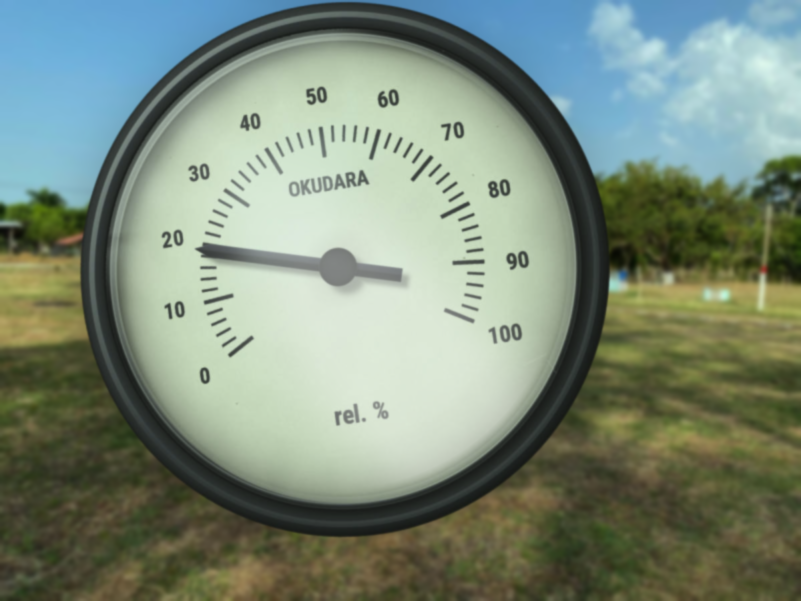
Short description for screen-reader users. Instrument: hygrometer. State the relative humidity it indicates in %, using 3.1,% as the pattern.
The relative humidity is 19,%
